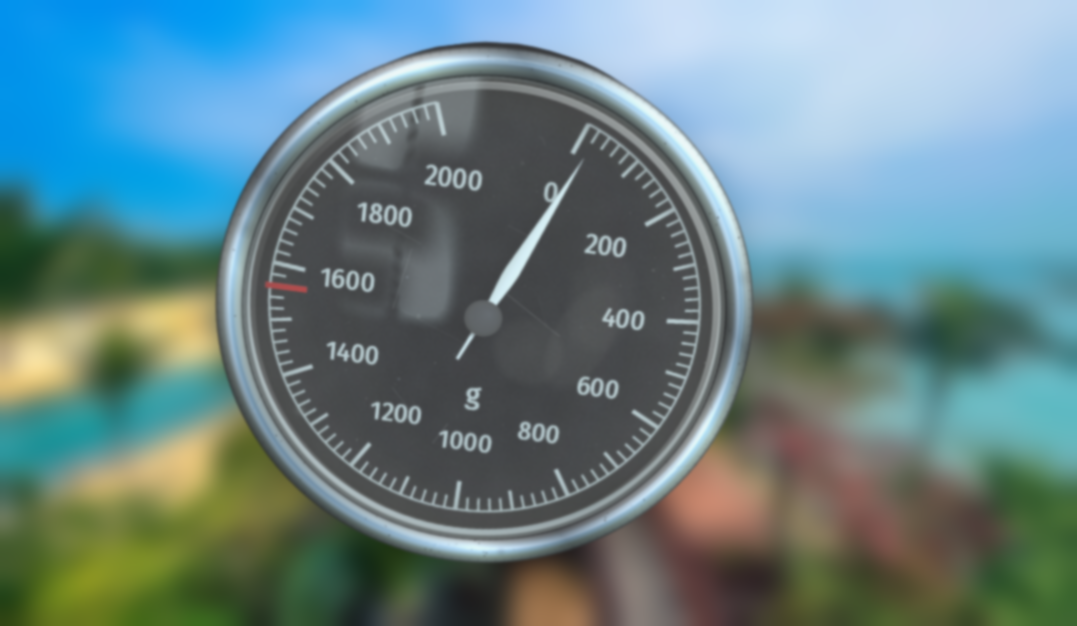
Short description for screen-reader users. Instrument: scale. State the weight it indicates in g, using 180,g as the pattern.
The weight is 20,g
